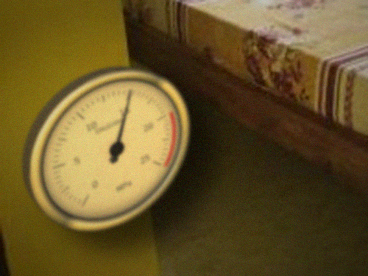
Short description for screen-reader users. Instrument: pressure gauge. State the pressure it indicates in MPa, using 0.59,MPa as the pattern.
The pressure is 15,MPa
